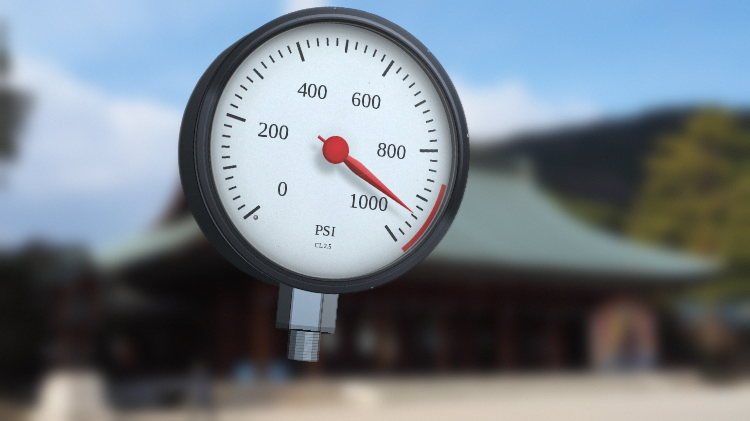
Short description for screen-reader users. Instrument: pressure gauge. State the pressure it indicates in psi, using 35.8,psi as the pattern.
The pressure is 940,psi
